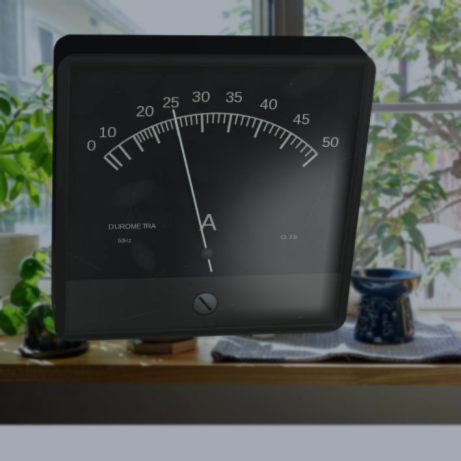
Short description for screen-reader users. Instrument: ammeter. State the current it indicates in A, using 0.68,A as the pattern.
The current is 25,A
